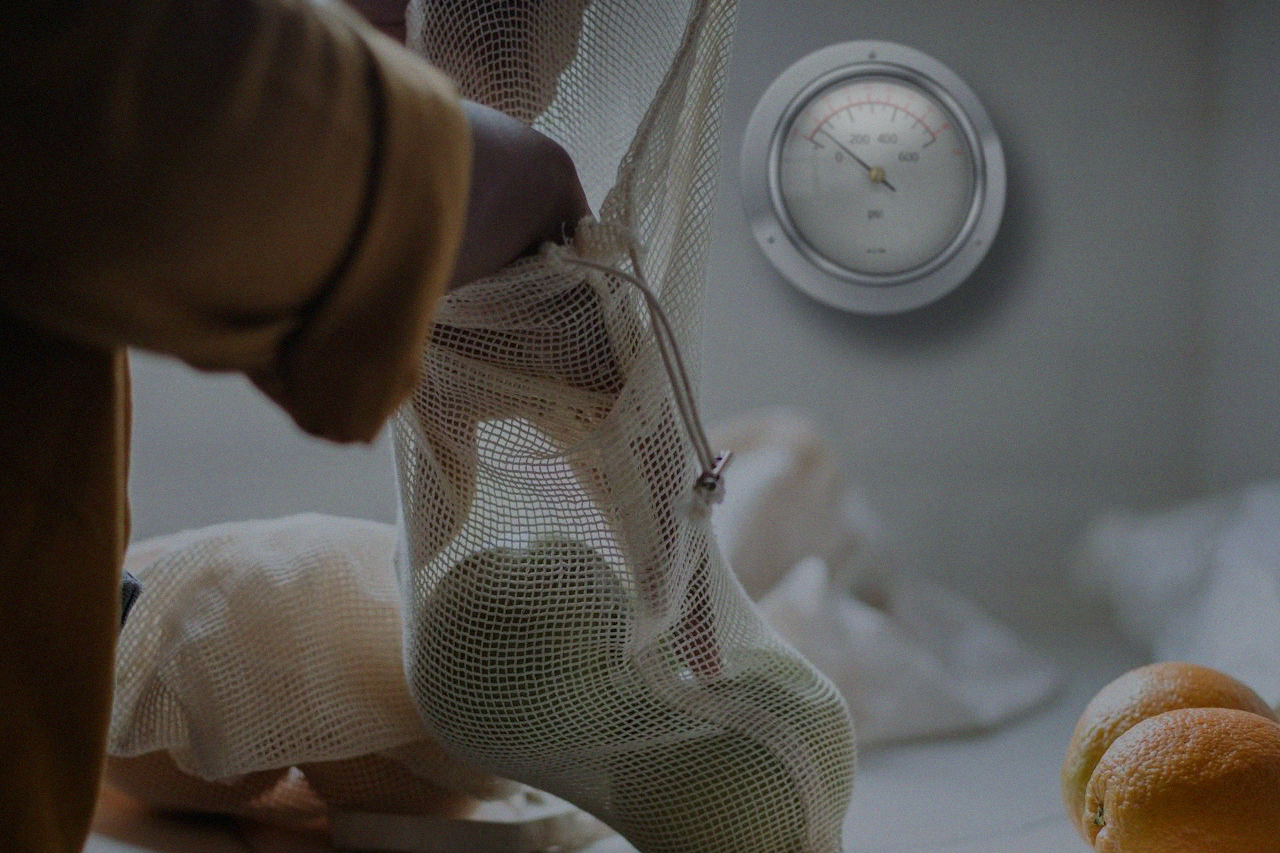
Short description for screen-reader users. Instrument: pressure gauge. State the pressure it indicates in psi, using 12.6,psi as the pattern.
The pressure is 50,psi
